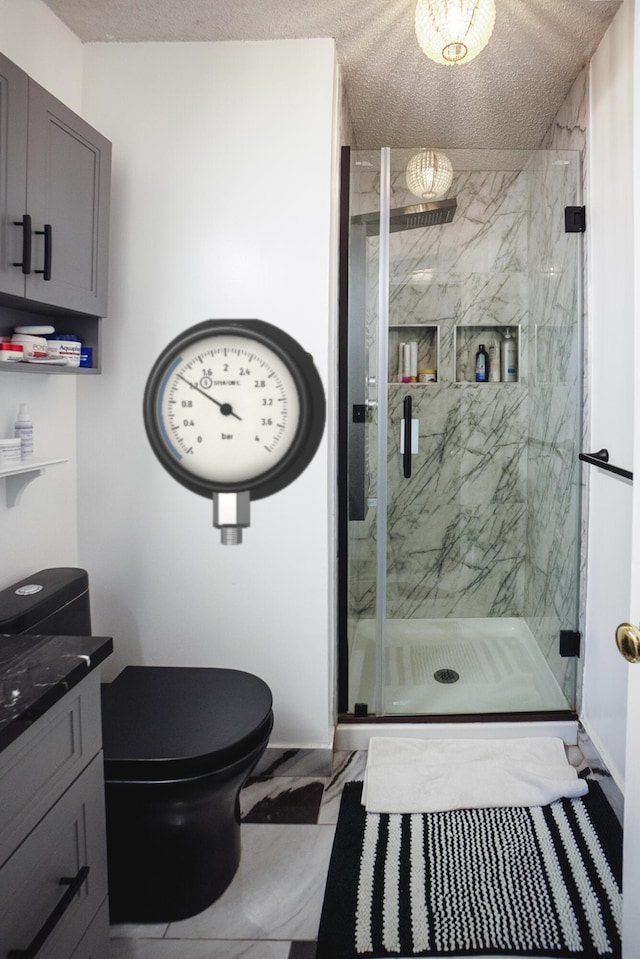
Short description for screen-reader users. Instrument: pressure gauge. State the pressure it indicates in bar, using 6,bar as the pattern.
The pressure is 1.2,bar
